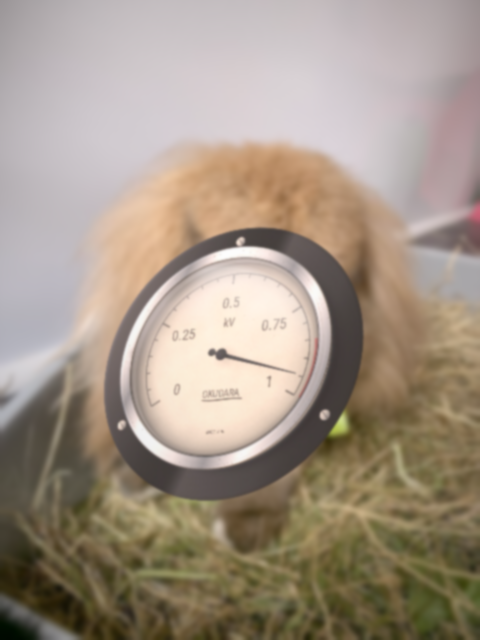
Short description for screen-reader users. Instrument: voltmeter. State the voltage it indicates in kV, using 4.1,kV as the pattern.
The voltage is 0.95,kV
